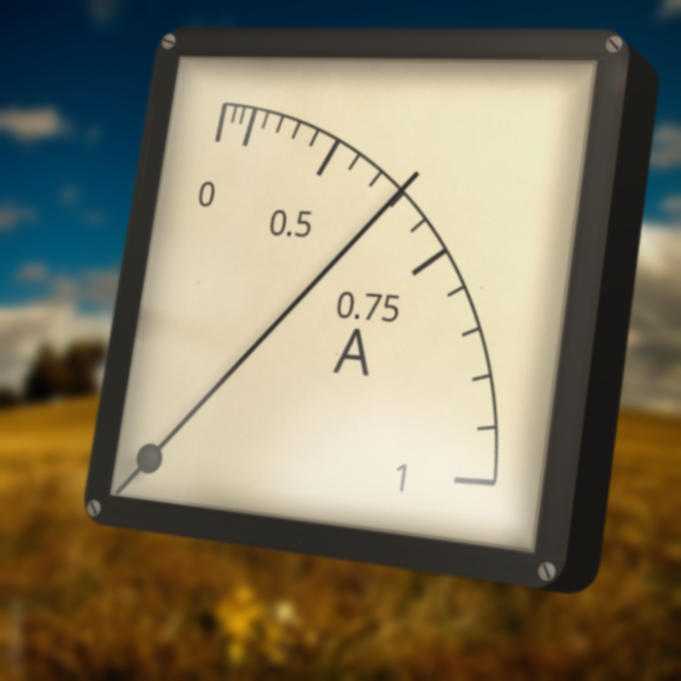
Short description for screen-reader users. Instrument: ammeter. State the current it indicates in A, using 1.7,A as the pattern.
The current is 0.65,A
